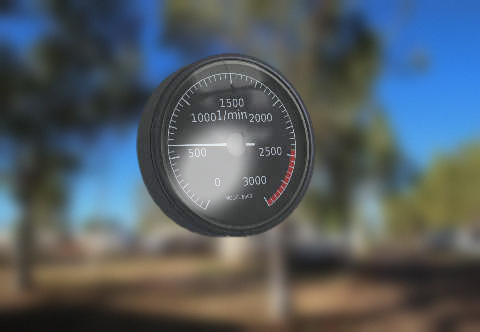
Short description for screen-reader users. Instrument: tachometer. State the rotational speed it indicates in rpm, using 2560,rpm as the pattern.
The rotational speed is 600,rpm
